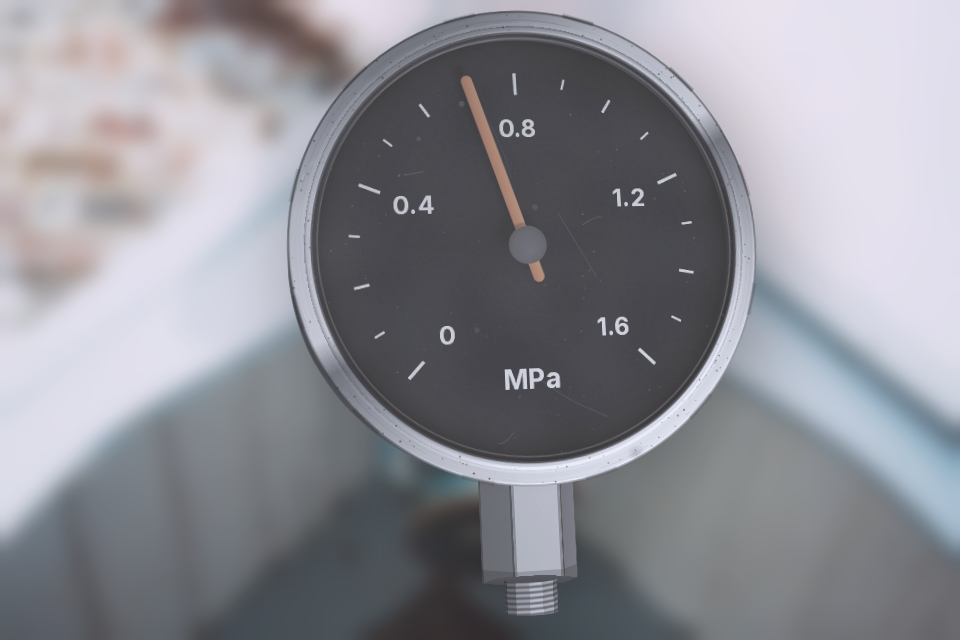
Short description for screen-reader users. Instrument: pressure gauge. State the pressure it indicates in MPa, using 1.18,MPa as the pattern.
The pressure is 0.7,MPa
